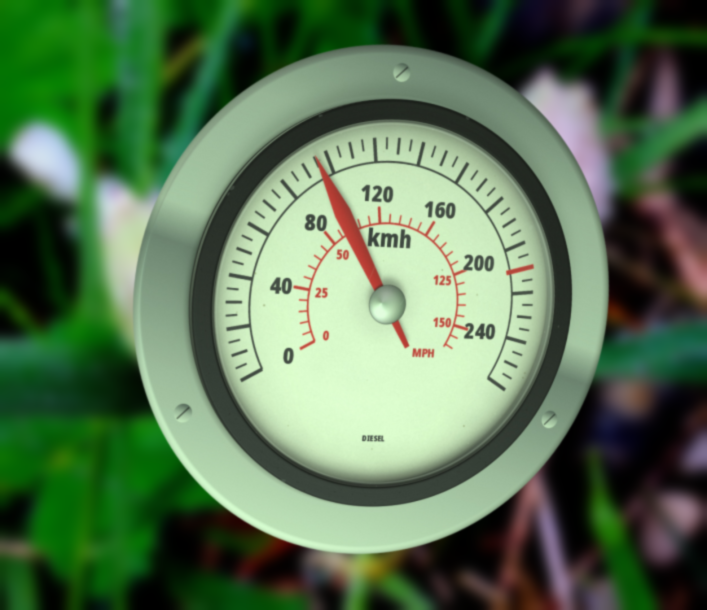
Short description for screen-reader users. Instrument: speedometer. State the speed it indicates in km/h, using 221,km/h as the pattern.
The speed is 95,km/h
